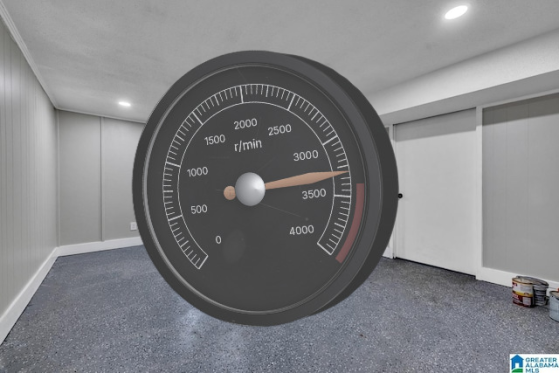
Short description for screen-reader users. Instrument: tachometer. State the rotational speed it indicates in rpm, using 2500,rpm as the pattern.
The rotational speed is 3300,rpm
